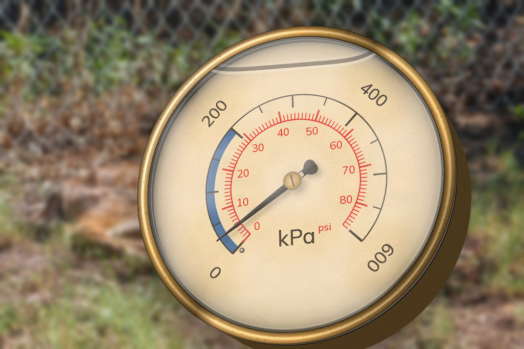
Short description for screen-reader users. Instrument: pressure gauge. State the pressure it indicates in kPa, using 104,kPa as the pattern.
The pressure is 25,kPa
